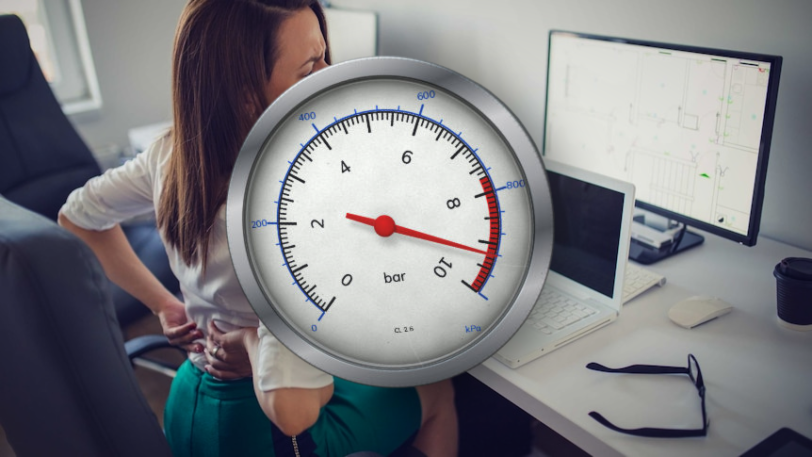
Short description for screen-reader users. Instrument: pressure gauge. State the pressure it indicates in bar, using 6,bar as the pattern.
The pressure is 9.2,bar
